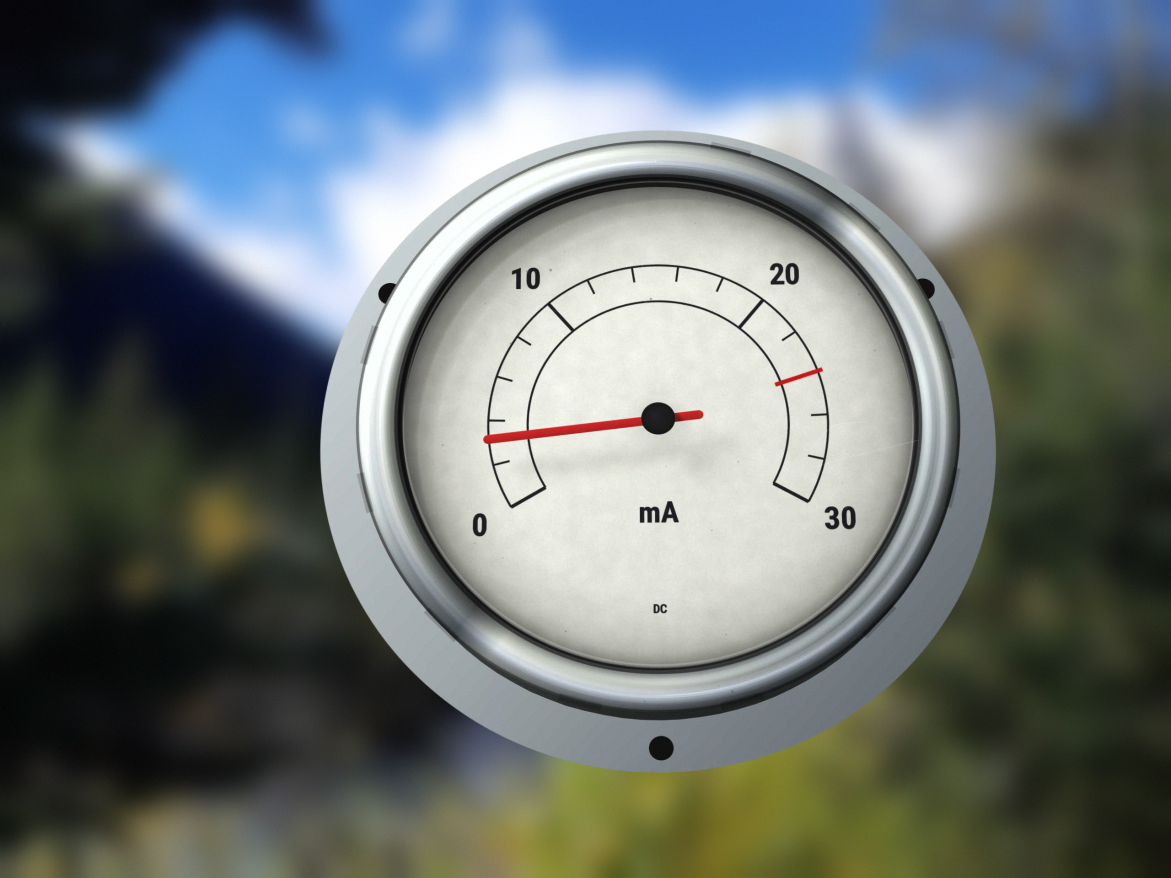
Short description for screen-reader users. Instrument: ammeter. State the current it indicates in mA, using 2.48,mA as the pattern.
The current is 3,mA
